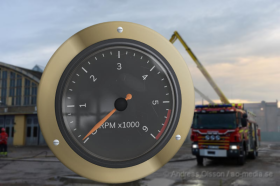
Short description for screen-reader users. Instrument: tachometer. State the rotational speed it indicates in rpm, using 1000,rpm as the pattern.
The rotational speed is 100,rpm
